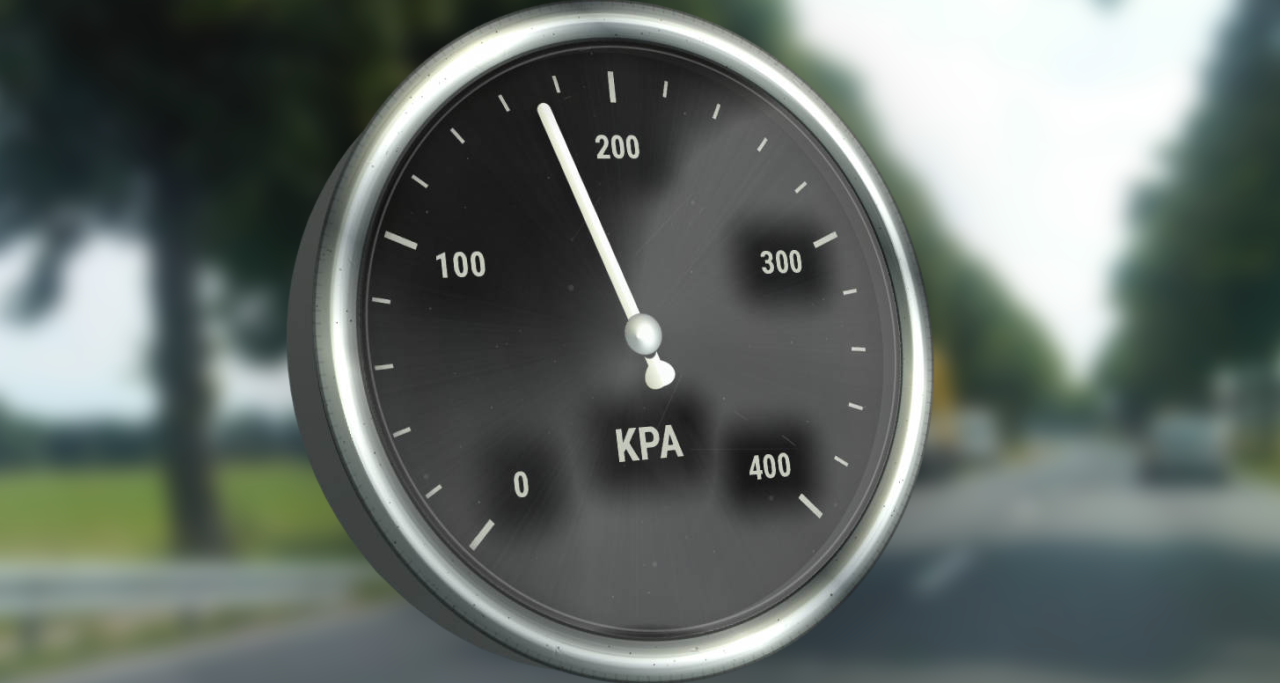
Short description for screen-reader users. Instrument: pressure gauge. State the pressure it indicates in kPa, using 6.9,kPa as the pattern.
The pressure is 170,kPa
